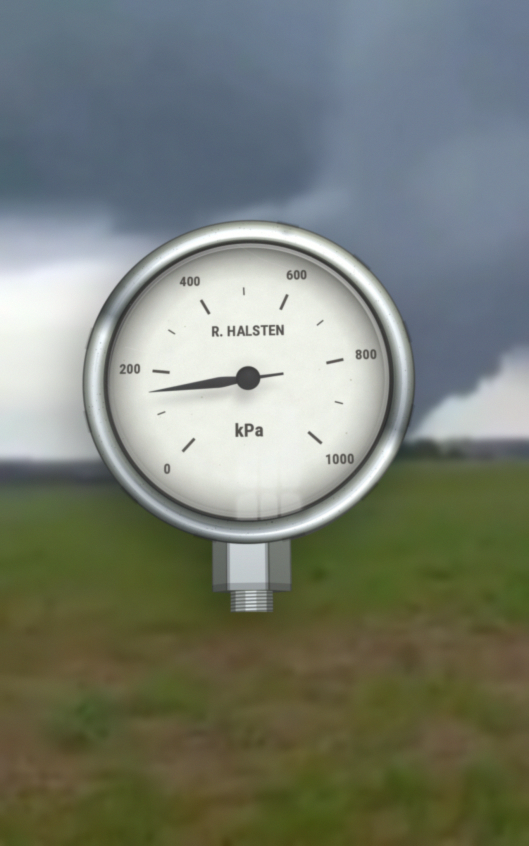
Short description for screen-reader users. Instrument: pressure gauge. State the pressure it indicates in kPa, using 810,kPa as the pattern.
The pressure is 150,kPa
